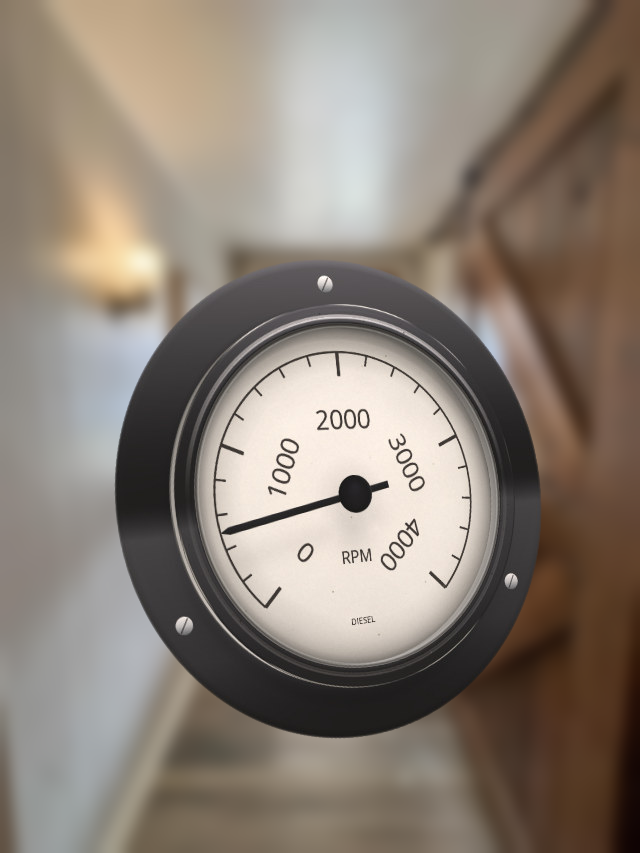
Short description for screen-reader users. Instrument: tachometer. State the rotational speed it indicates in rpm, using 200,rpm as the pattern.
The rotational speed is 500,rpm
